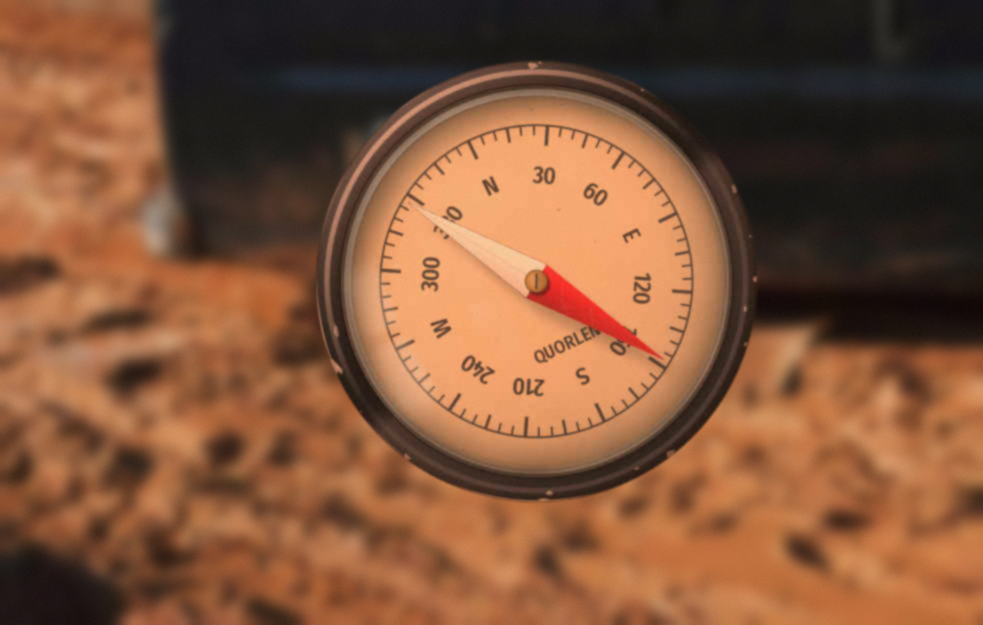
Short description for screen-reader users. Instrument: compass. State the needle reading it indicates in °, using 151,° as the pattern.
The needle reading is 147.5,°
